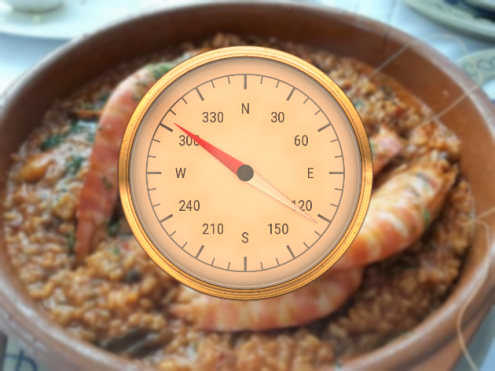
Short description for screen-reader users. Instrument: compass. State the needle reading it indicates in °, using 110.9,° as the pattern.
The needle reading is 305,°
